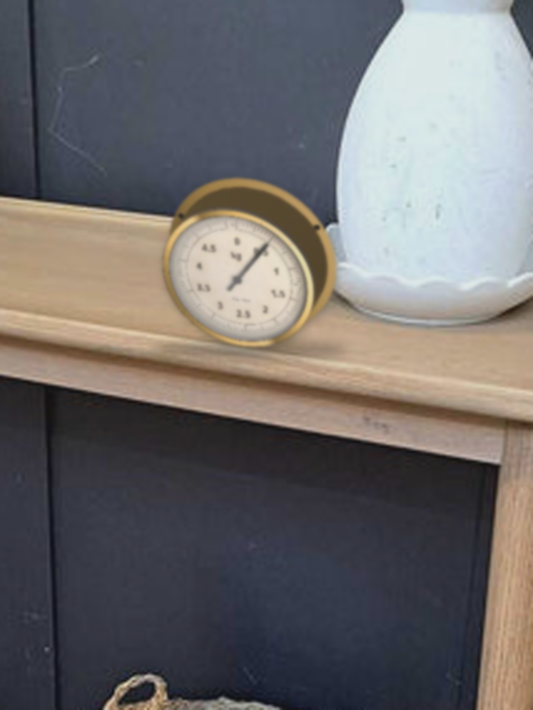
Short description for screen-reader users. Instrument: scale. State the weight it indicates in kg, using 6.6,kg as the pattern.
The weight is 0.5,kg
